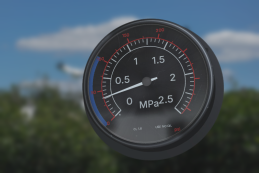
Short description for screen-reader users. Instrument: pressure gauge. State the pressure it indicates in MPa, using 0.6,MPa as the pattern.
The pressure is 0.25,MPa
